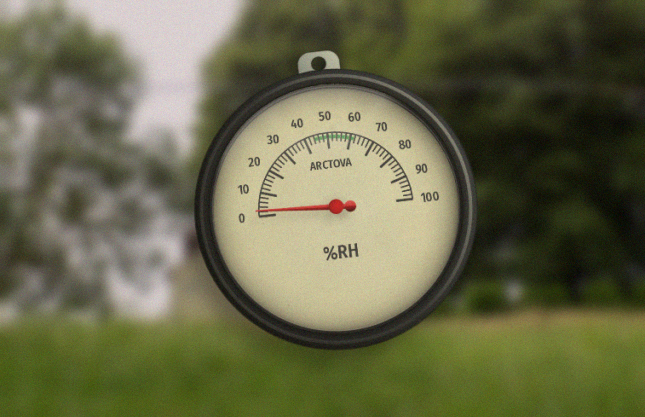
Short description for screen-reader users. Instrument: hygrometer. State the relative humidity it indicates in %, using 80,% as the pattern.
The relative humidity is 2,%
